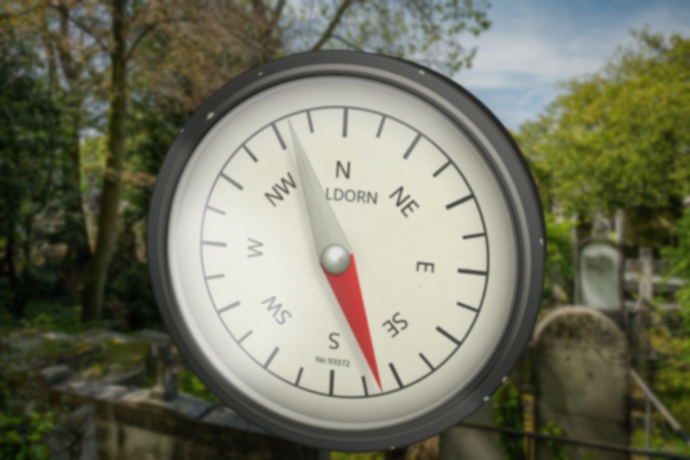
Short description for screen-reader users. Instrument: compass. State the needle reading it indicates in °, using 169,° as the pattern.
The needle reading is 157.5,°
